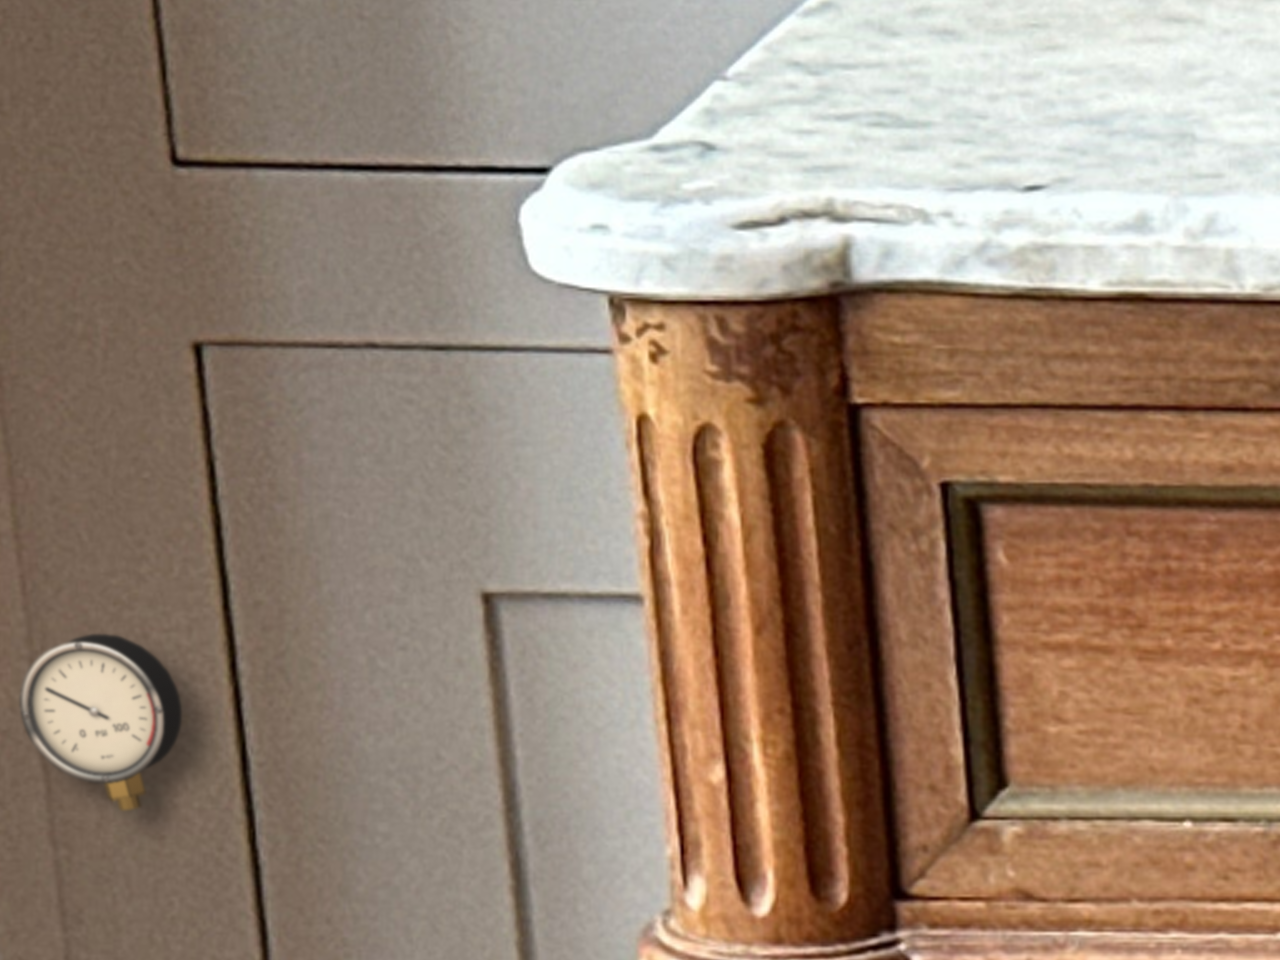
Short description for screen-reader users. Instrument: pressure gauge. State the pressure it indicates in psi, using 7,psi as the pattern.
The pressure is 30,psi
